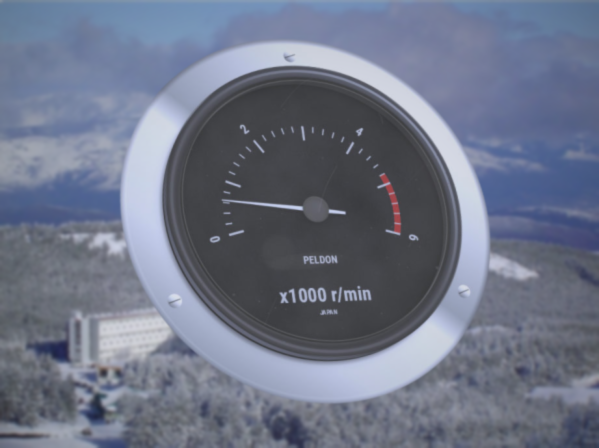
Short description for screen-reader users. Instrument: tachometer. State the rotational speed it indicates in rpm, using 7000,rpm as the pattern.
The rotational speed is 600,rpm
